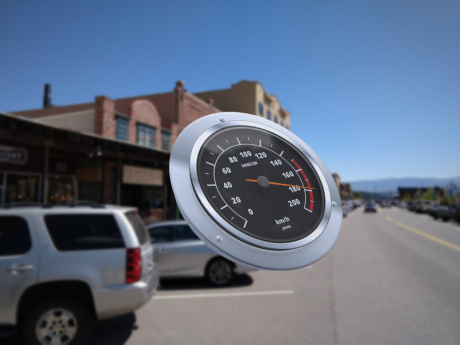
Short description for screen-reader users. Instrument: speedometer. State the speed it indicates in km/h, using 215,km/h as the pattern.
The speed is 180,km/h
